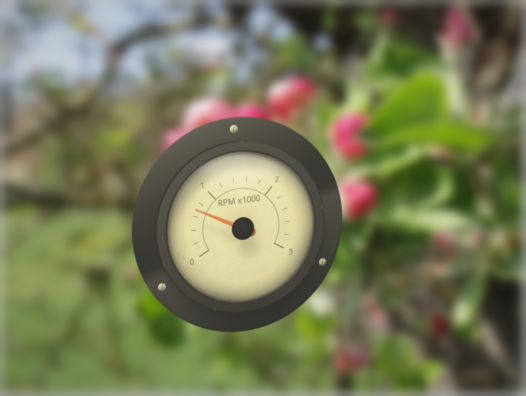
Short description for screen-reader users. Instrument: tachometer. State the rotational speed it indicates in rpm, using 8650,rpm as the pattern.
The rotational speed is 700,rpm
